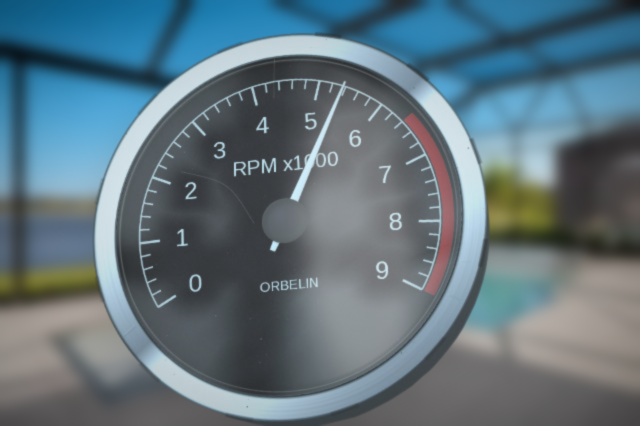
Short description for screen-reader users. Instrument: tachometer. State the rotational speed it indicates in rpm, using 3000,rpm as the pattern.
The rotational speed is 5400,rpm
